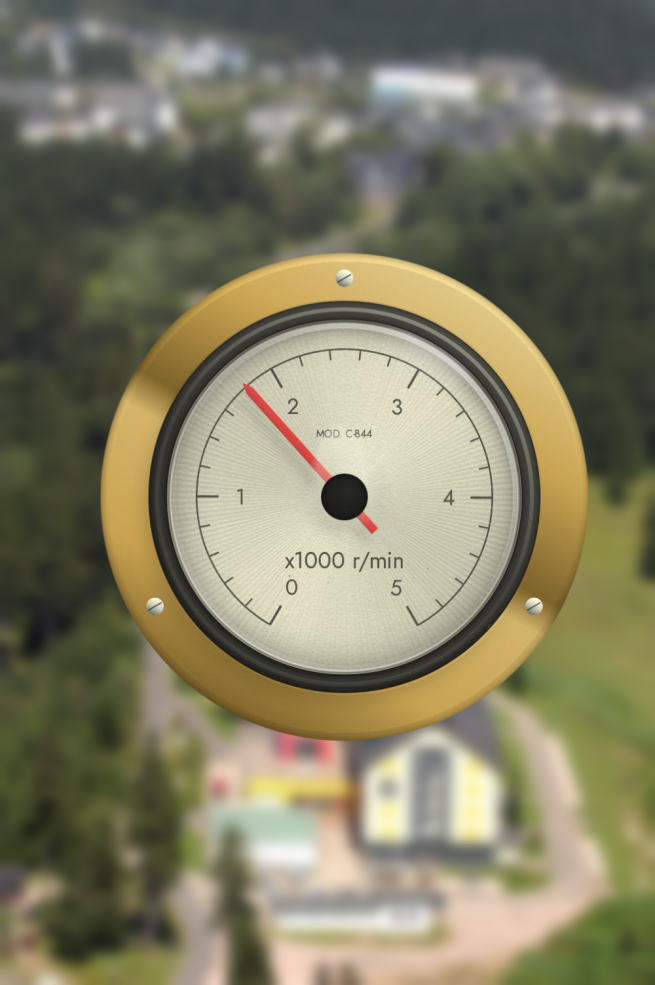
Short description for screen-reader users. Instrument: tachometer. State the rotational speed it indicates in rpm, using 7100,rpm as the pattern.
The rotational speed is 1800,rpm
